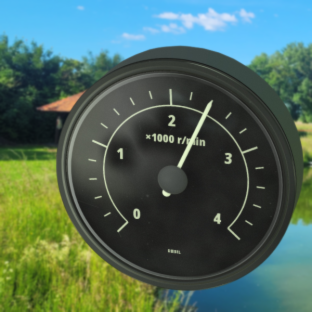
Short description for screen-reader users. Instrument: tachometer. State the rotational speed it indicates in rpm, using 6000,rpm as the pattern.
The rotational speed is 2400,rpm
